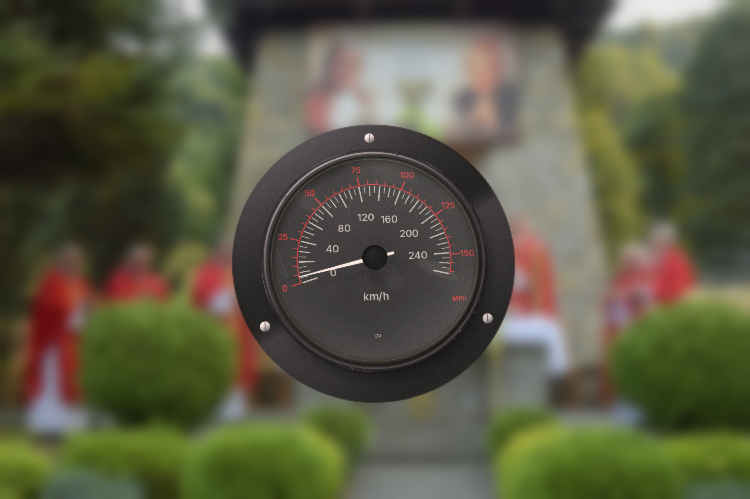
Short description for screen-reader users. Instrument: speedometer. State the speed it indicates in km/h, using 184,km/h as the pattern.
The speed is 5,km/h
